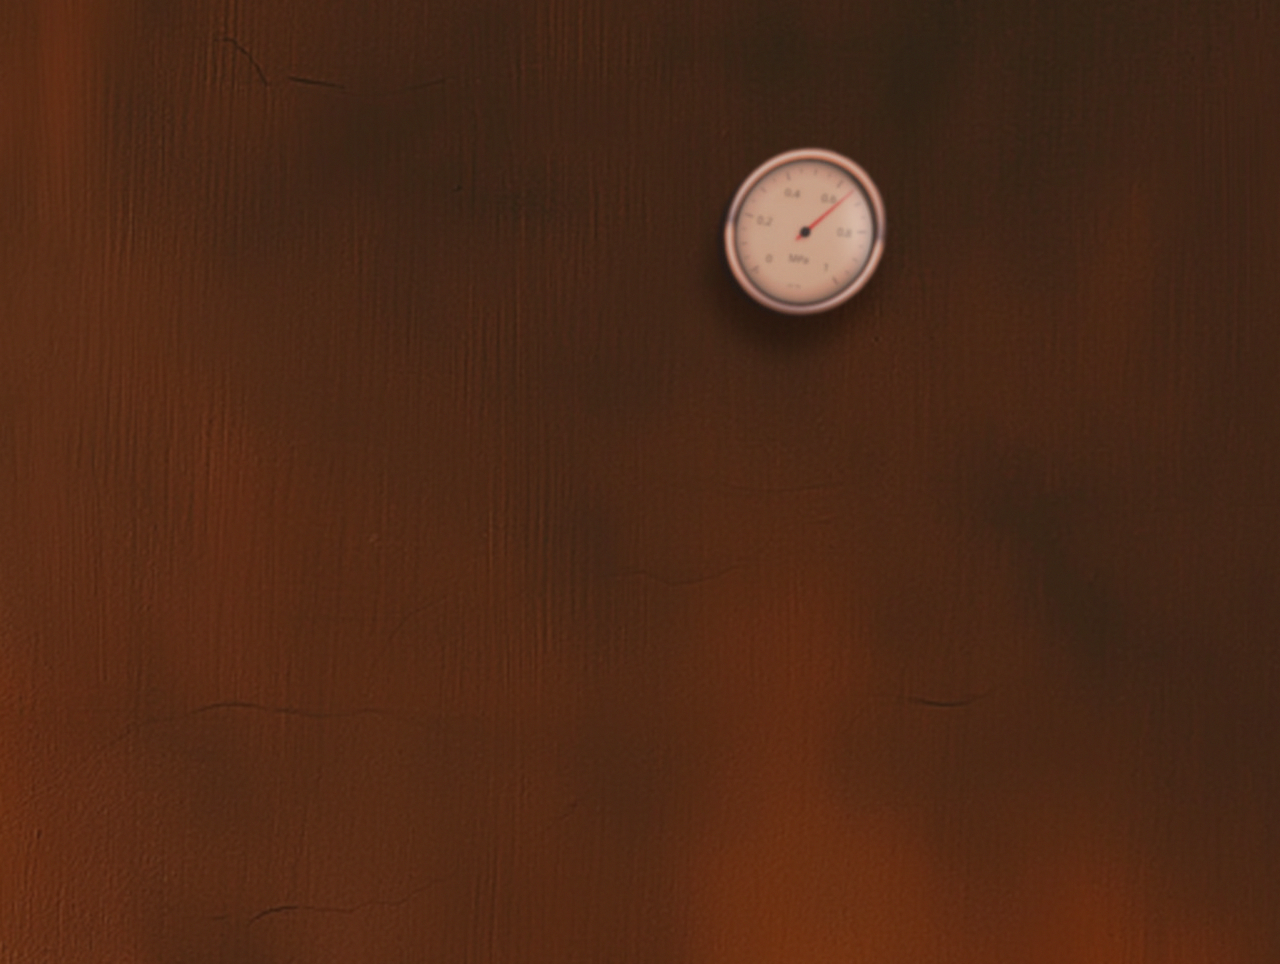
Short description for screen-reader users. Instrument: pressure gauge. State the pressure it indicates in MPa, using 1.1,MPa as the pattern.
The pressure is 0.65,MPa
